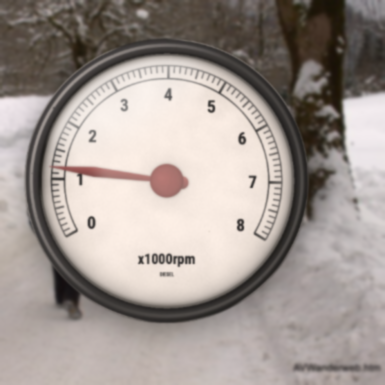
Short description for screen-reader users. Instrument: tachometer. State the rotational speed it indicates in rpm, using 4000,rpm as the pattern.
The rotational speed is 1200,rpm
